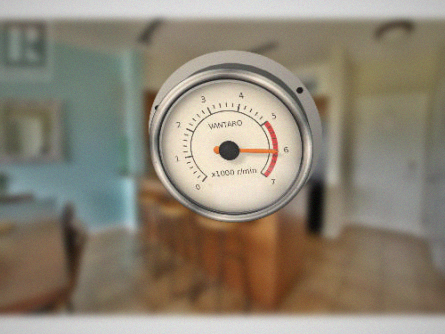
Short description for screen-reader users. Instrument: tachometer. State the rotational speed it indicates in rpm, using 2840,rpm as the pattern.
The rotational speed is 6000,rpm
